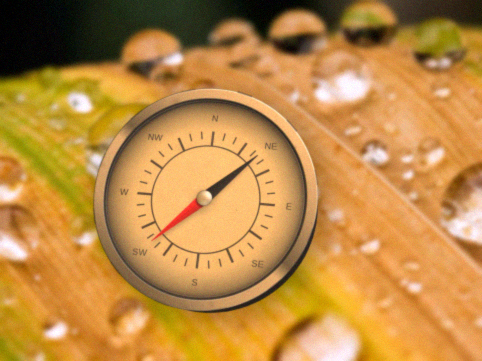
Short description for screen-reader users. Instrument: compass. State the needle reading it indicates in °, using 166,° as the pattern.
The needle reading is 225,°
